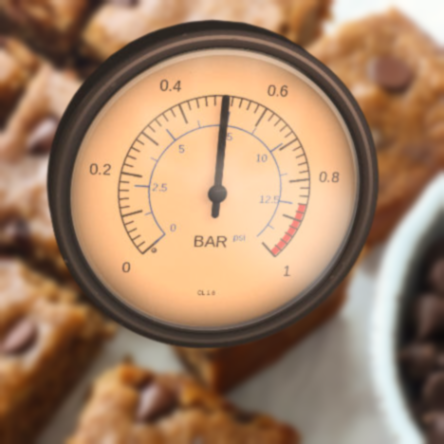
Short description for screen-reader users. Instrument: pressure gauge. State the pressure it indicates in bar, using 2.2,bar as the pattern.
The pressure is 0.5,bar
